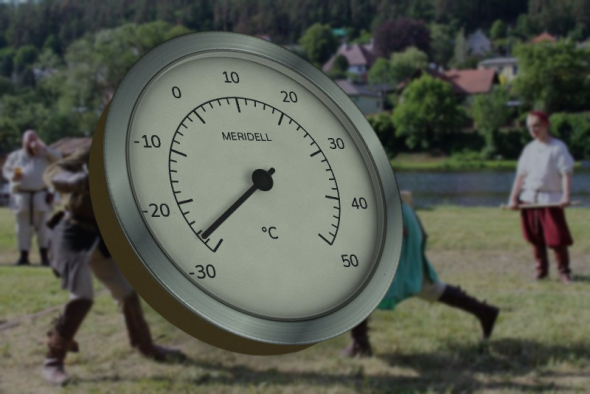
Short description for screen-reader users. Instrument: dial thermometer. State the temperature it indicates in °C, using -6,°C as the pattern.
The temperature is -27,°C
